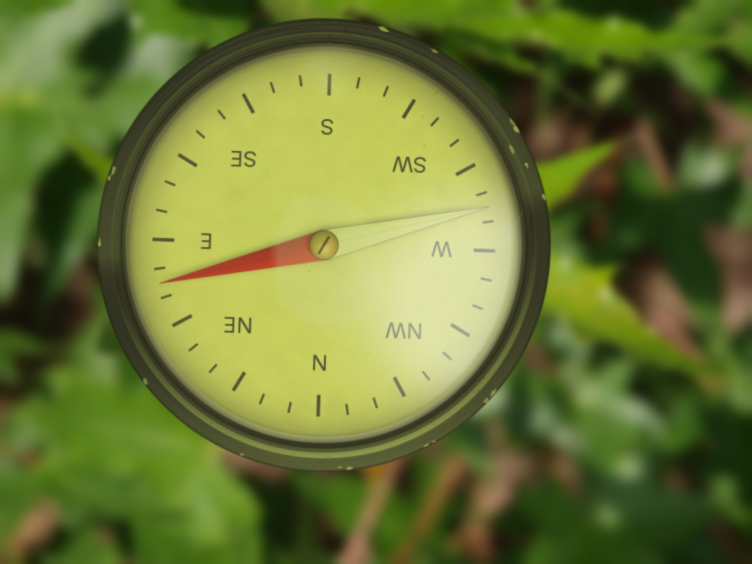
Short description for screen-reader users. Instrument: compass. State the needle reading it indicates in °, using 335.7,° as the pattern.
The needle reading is 75,°
